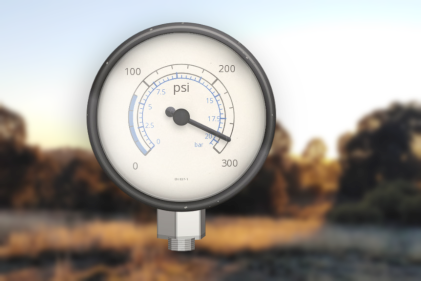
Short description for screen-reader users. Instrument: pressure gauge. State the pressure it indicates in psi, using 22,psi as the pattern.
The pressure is 280,psi
